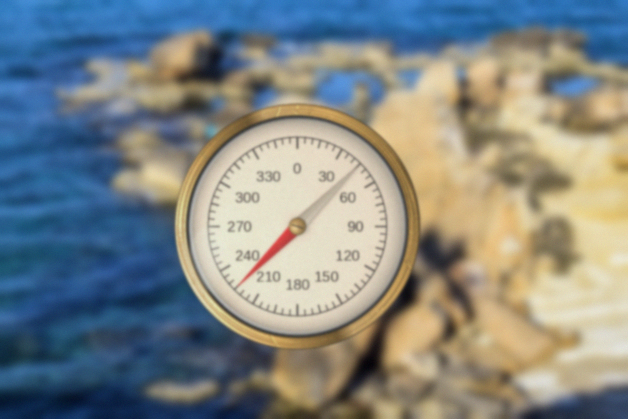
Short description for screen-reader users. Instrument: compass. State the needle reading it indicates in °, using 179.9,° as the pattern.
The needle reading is 225,°
